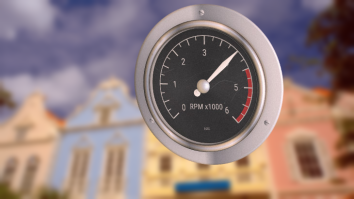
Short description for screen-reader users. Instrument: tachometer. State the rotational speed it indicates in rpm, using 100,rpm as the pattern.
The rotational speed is 4000,rpm
